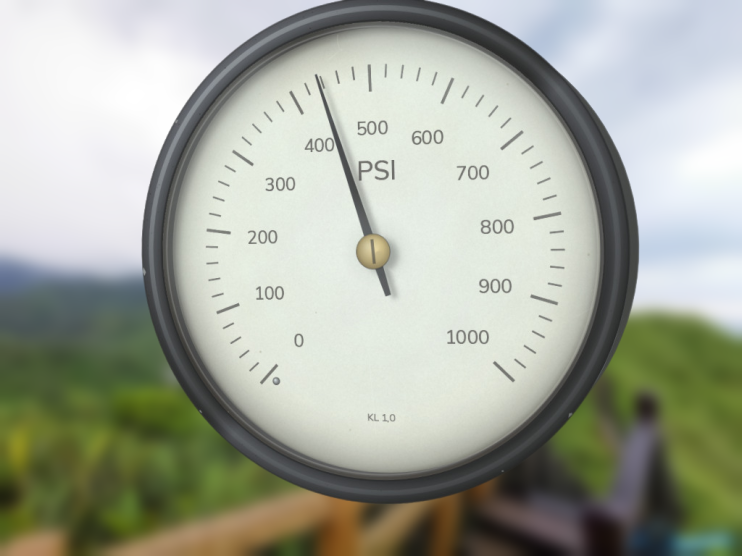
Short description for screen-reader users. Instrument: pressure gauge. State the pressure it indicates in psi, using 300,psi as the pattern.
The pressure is 440,psi
